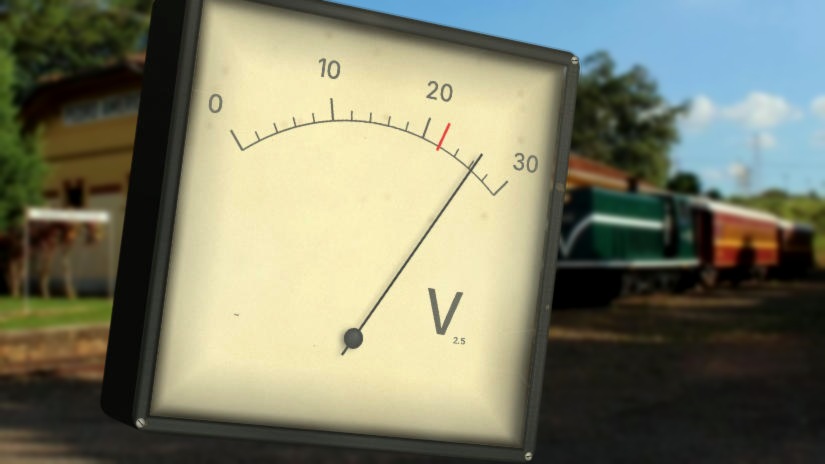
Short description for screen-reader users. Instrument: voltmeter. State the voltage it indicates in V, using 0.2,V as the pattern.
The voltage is 26,V
